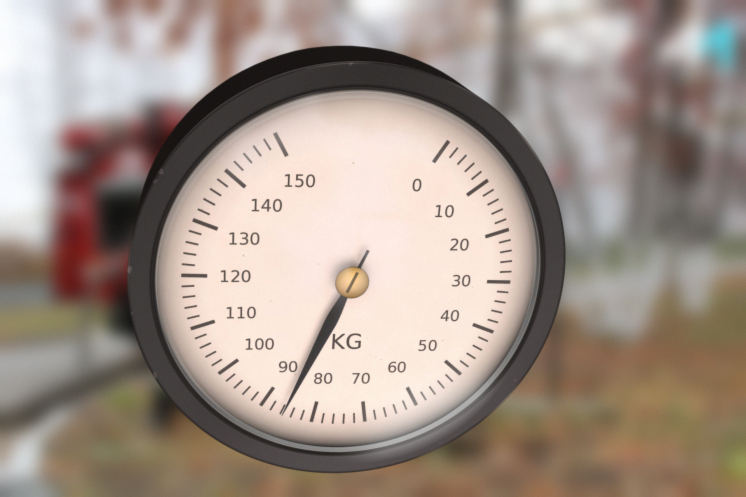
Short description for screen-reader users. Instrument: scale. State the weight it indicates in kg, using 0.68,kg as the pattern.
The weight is 86,kg
